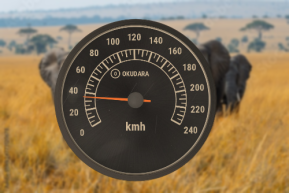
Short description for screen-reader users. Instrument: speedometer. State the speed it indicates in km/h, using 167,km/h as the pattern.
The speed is 35,km/h
